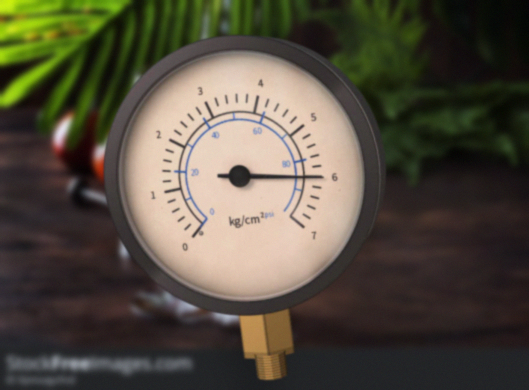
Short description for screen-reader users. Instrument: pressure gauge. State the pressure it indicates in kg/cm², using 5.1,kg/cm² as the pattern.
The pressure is 6,kg/cm²
